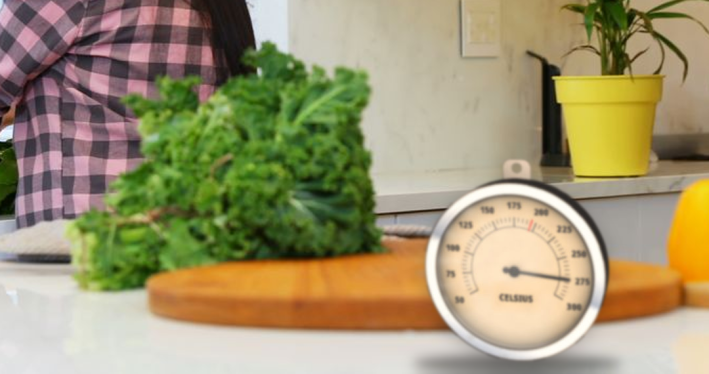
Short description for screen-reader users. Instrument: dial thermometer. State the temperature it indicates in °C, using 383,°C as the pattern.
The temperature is 275,°C
